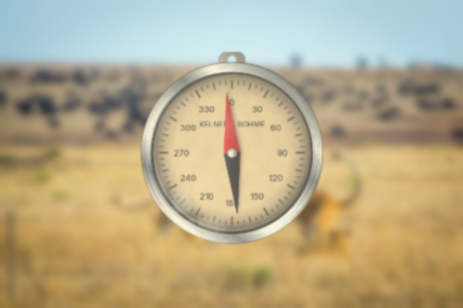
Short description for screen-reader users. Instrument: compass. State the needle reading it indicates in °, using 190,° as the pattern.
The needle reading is 355,°
